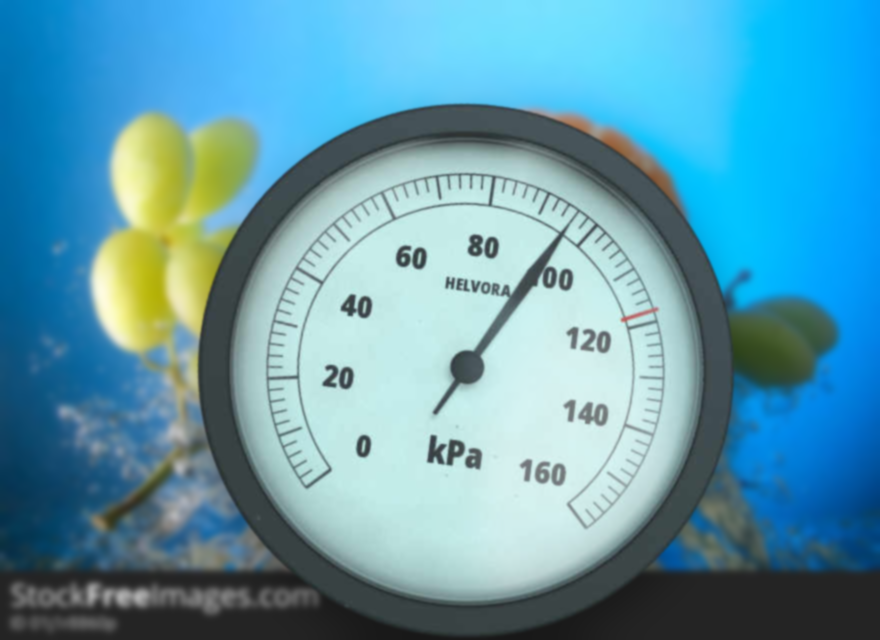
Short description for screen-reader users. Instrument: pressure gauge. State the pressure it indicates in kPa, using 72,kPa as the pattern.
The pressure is 96,kPa
